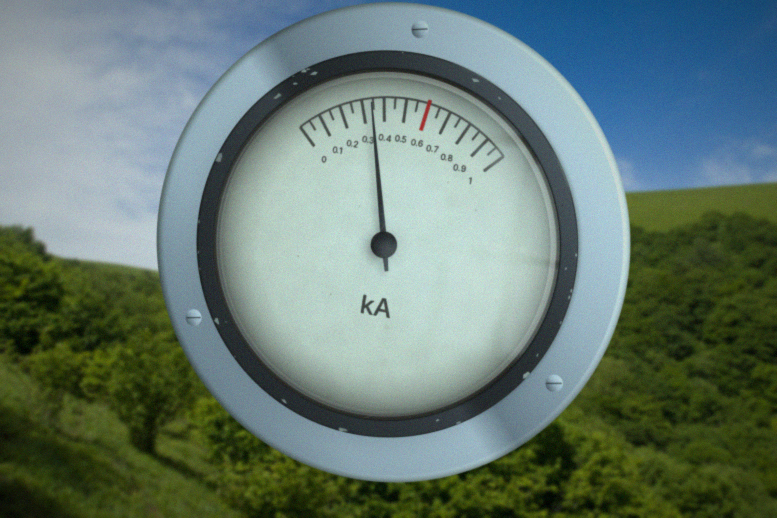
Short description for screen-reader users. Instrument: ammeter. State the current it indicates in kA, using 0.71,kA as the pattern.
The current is 0.35,kA
